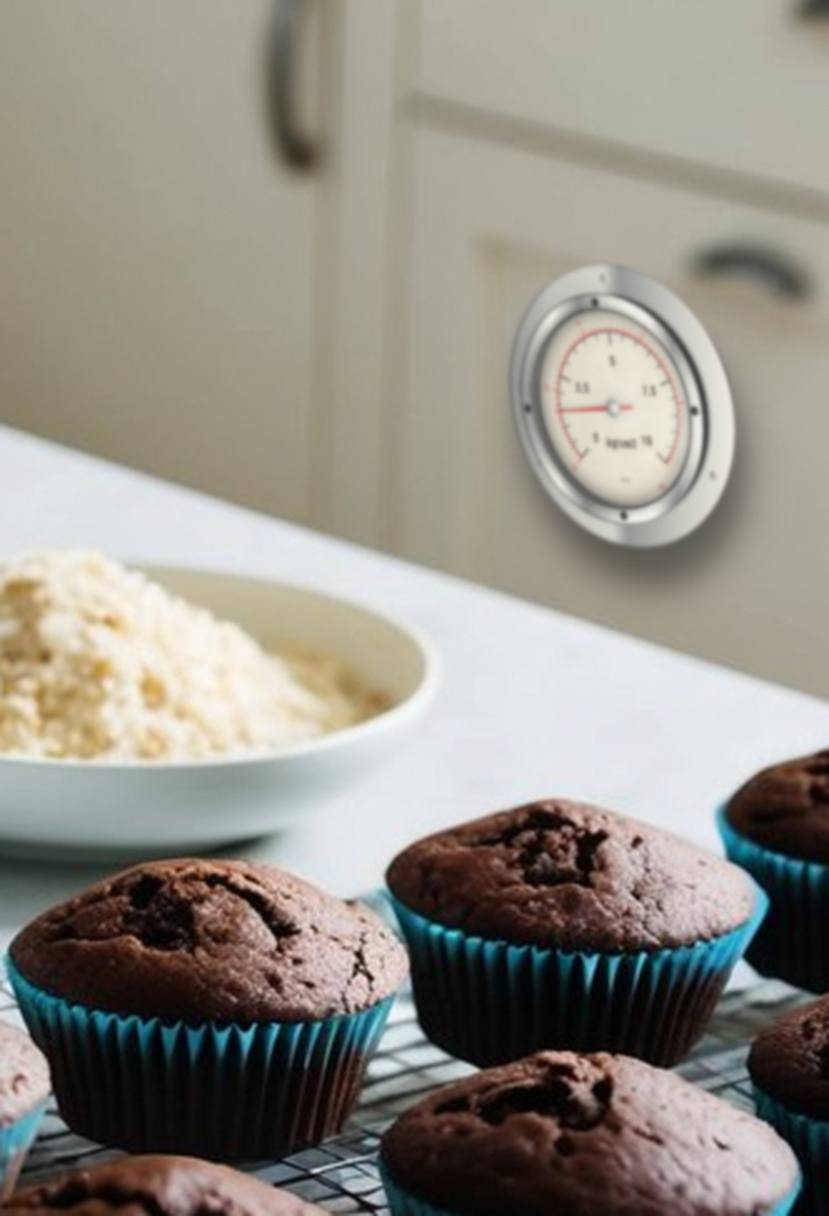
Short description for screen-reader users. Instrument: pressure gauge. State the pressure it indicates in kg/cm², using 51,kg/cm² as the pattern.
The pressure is 1.5,kg/cm²
